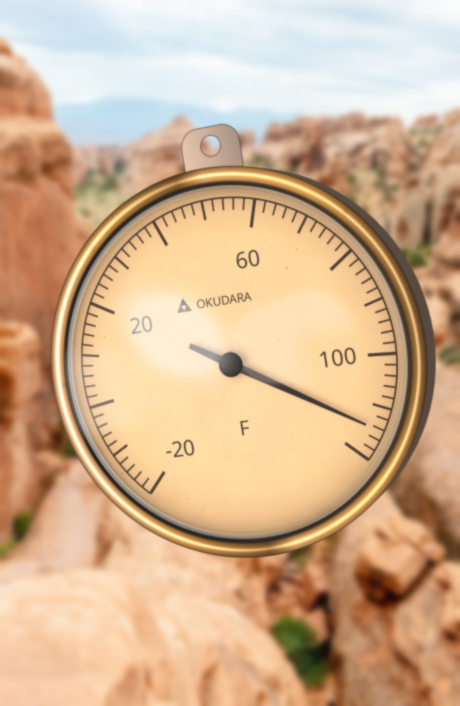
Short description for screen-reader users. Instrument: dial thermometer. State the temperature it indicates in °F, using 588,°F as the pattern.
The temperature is 114,°F
